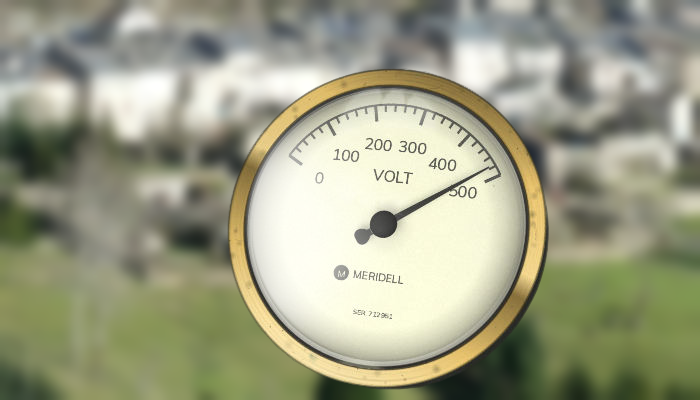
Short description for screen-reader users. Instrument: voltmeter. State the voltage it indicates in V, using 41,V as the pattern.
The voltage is 480,V
